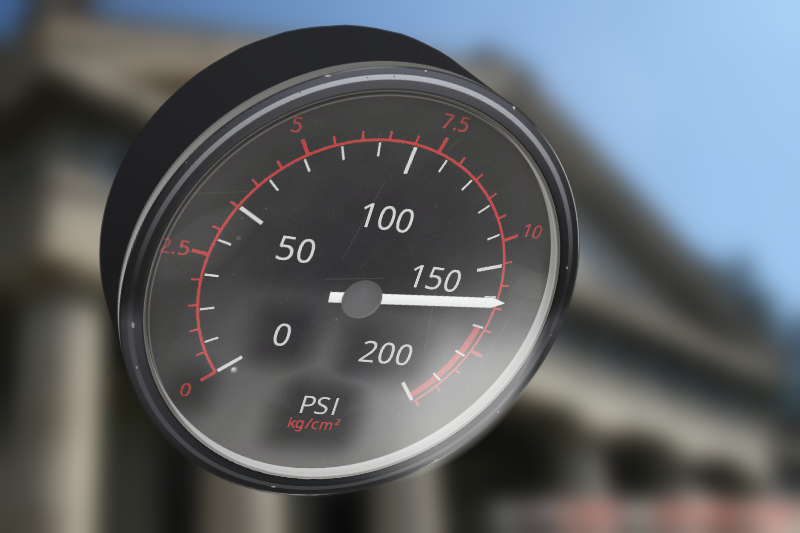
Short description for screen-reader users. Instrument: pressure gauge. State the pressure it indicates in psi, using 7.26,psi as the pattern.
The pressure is 160,psi
